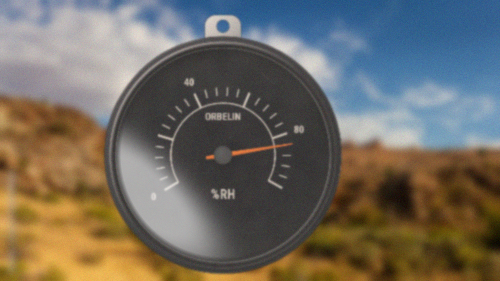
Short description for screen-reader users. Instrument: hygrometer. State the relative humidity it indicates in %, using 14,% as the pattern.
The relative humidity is 84,%
